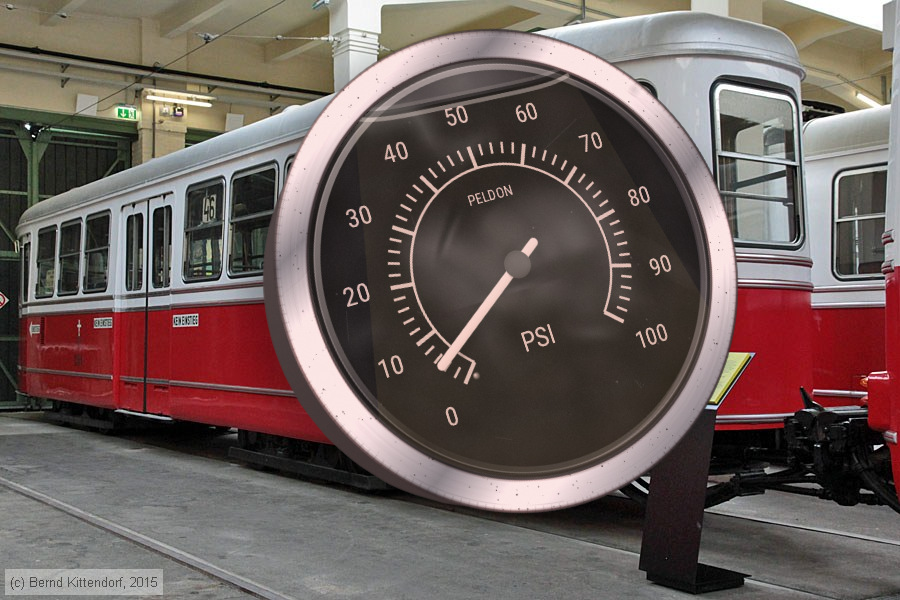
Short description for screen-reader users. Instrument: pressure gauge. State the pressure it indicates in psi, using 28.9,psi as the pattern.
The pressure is 5,psi
